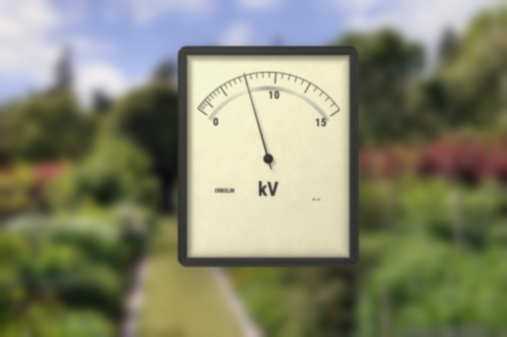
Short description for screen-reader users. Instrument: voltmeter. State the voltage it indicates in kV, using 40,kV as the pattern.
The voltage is 7.5,kV
